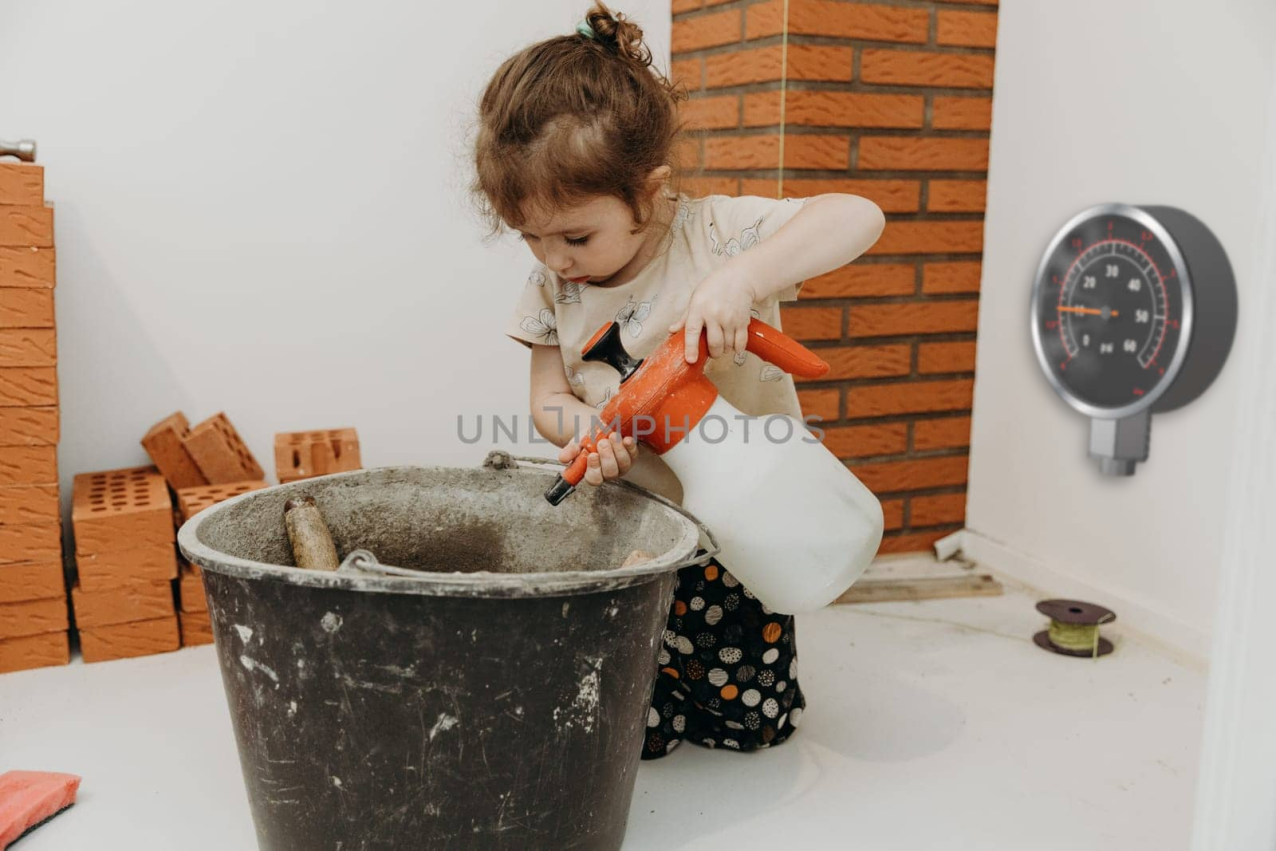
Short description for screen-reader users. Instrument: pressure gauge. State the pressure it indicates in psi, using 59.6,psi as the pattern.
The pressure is 10,psi
